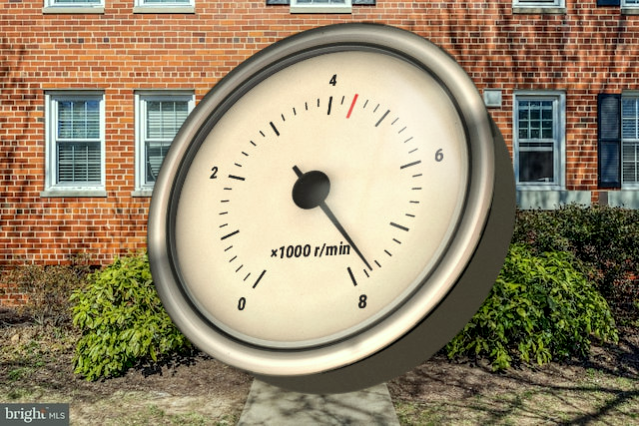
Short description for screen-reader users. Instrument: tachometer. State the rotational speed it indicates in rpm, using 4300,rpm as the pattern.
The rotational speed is 7700,rpm
